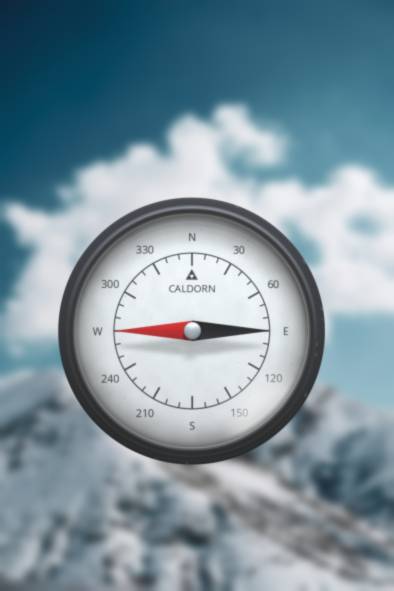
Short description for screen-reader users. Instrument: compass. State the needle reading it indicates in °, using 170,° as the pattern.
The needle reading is 270,°
